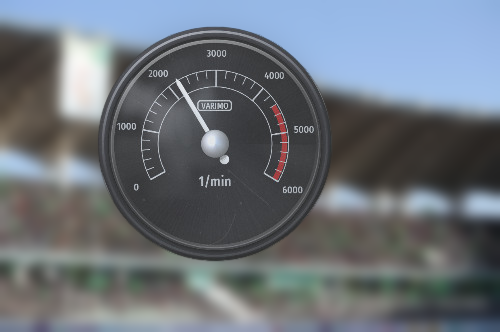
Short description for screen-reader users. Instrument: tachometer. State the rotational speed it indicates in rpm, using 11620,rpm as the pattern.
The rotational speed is 2200,rpm
